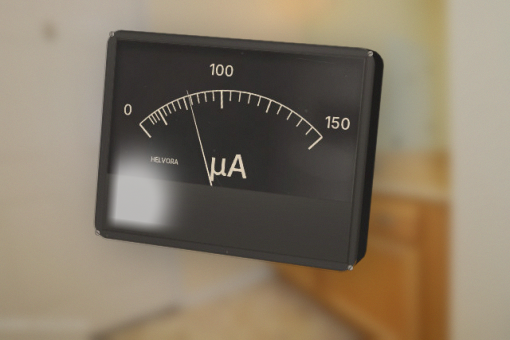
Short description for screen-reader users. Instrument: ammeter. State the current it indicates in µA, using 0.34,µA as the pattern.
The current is 80,µA
